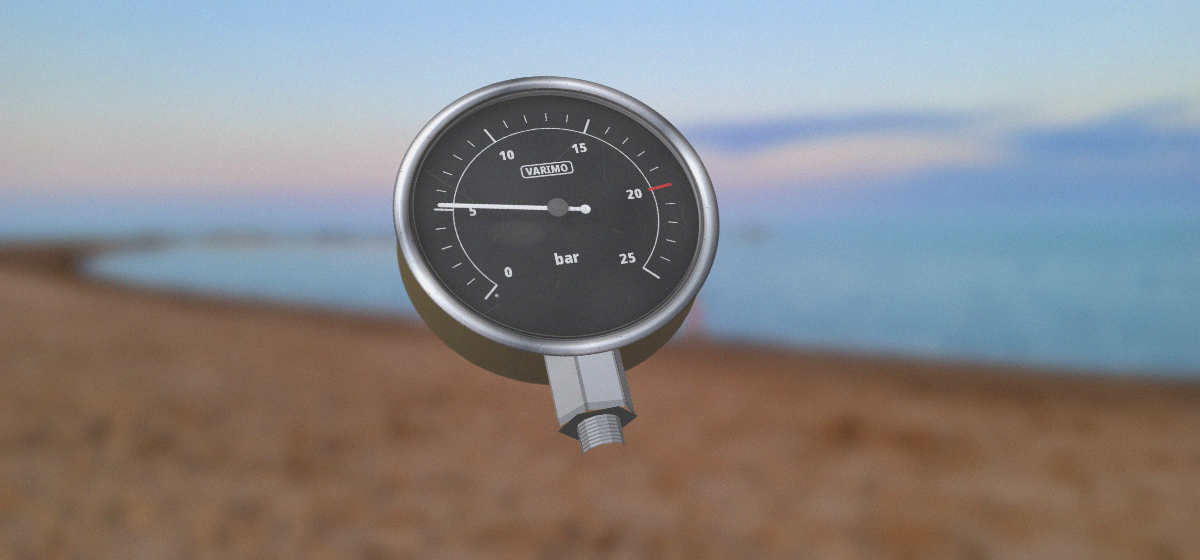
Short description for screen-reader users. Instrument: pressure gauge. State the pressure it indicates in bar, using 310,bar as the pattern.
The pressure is 5,bar
